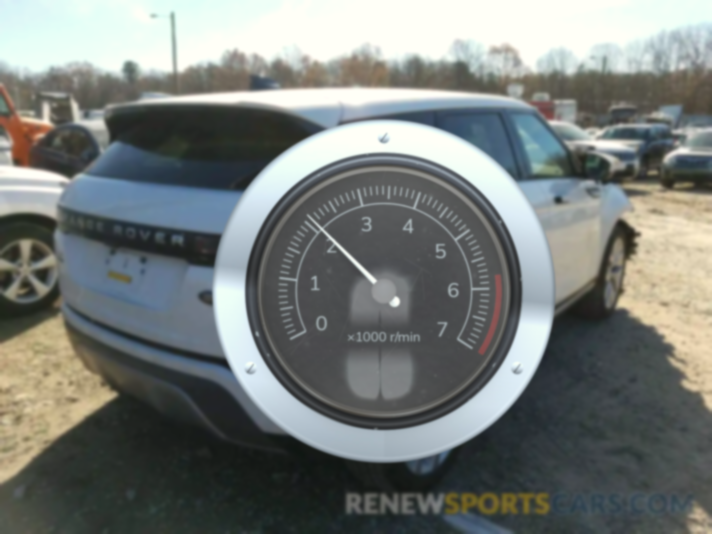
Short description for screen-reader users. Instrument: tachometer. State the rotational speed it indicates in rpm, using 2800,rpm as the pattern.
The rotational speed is 2100,rpm
